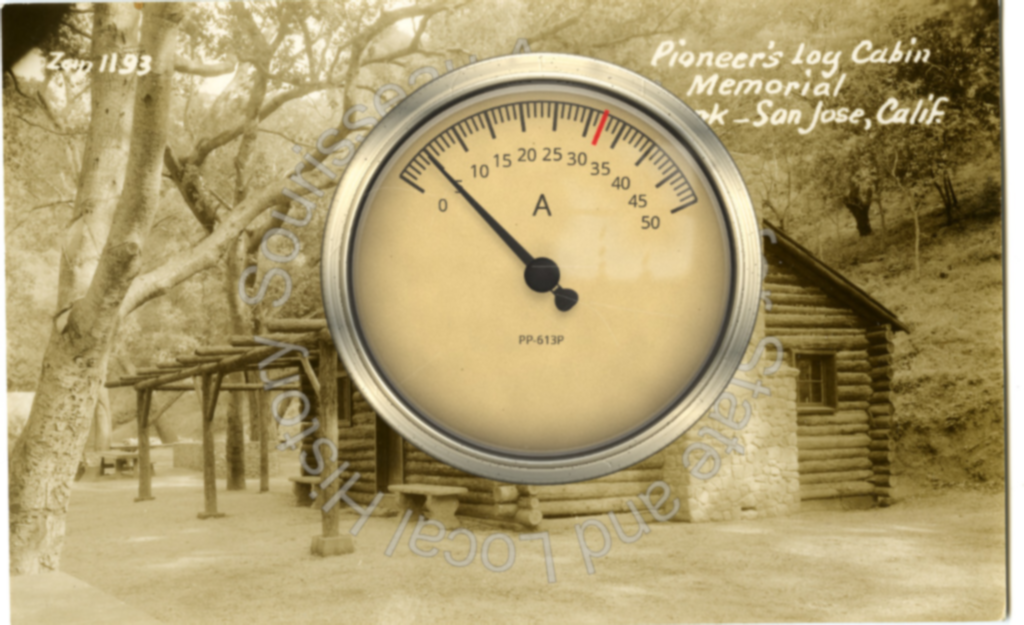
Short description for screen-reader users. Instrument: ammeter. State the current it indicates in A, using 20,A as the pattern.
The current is 5,A
